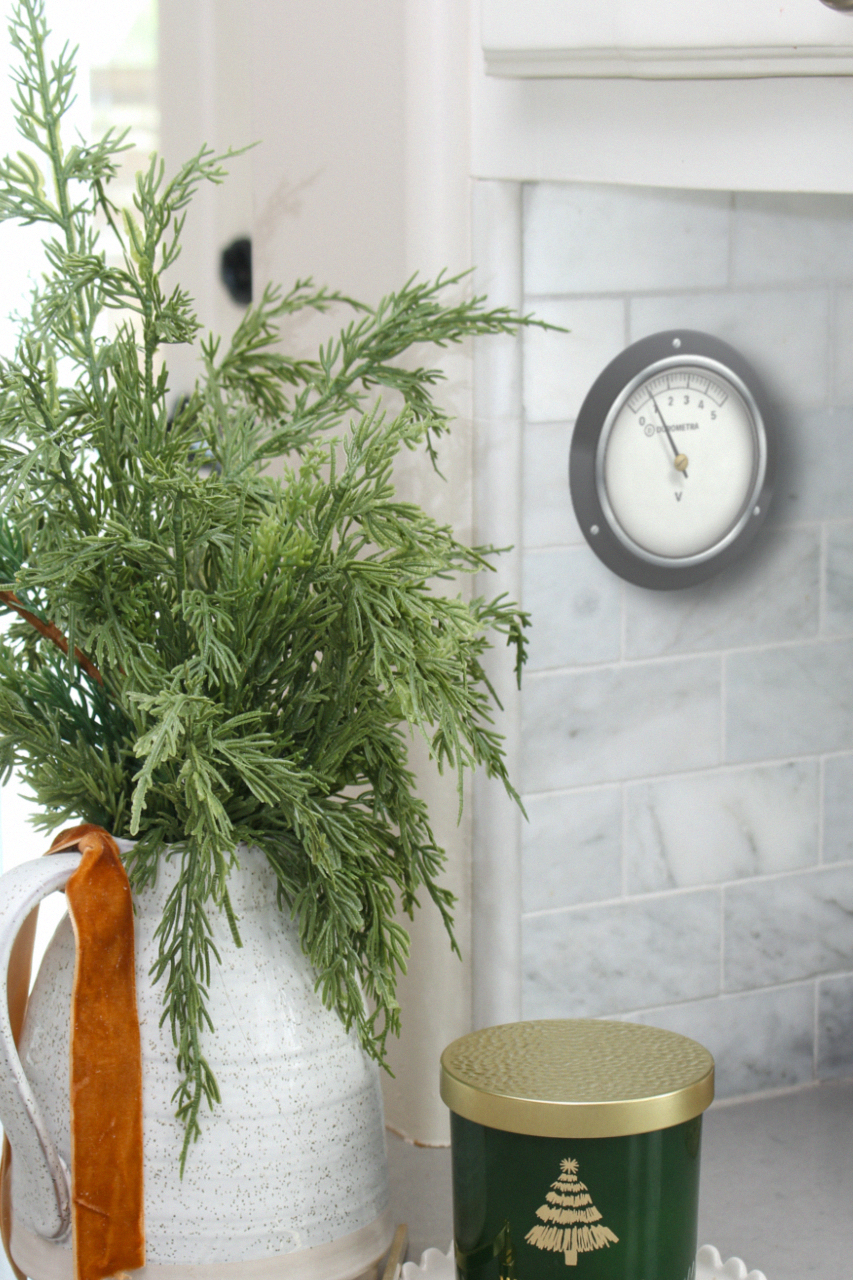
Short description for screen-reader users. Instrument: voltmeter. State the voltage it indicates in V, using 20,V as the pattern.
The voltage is 1,V
